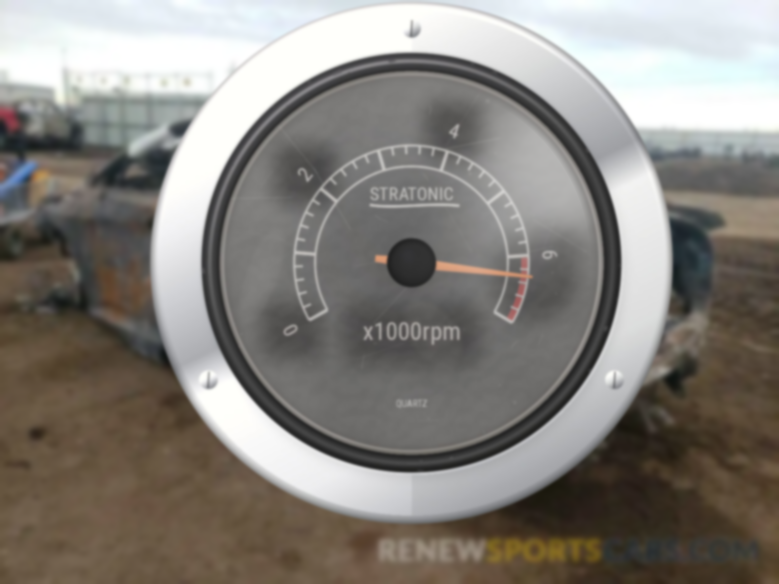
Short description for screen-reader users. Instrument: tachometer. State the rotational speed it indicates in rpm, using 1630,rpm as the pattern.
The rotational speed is 6300,rpm
